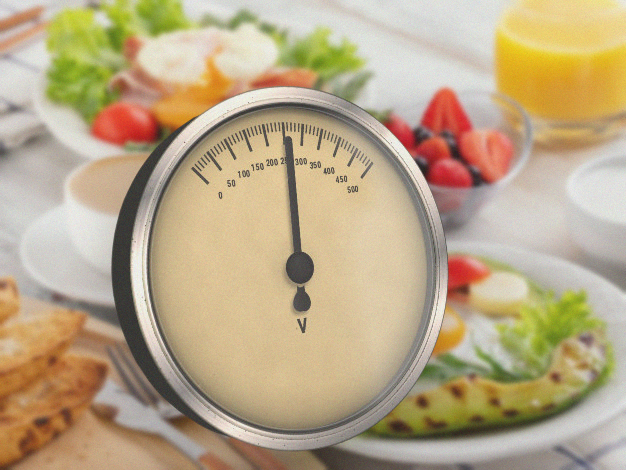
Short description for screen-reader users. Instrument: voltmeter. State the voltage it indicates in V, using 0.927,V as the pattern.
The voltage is 250,V
